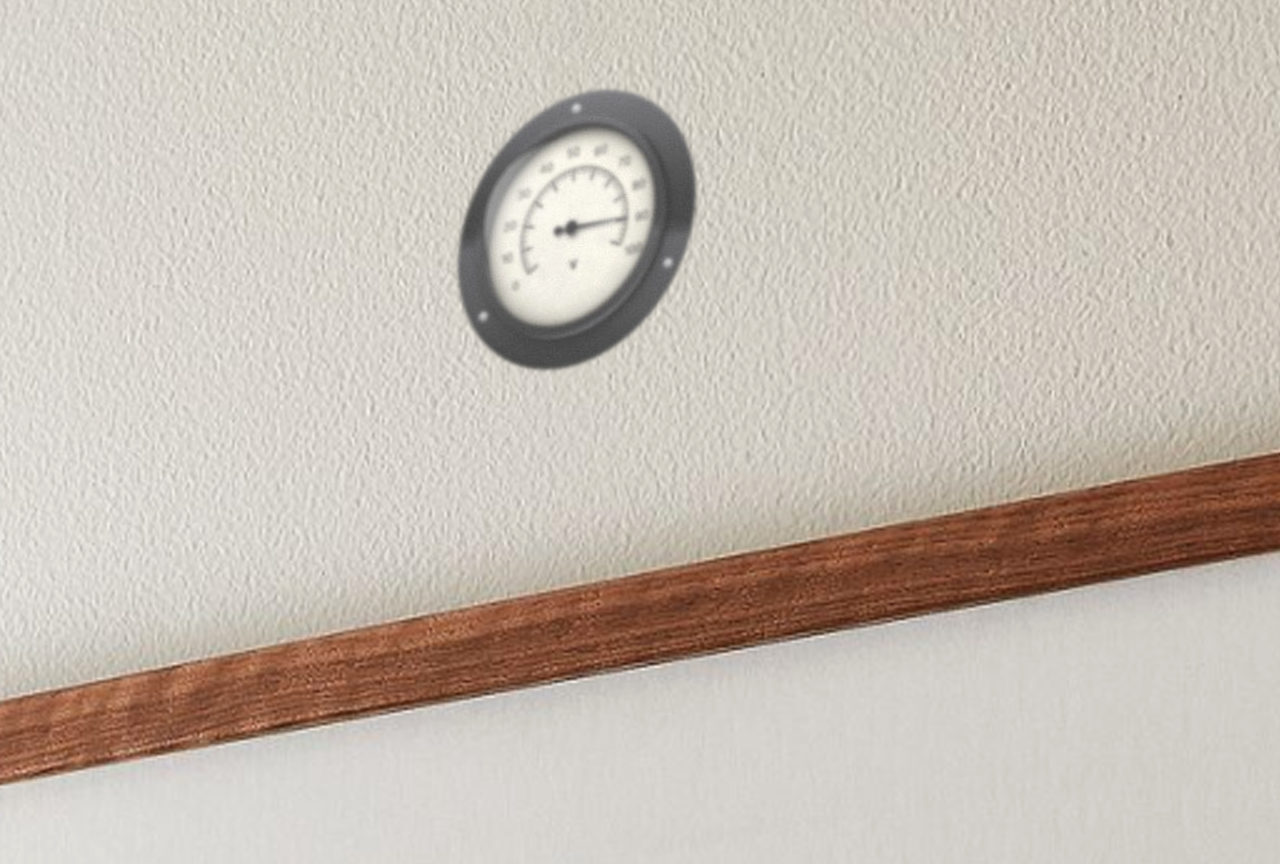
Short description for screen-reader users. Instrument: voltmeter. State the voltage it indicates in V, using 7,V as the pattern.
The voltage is 90,V
